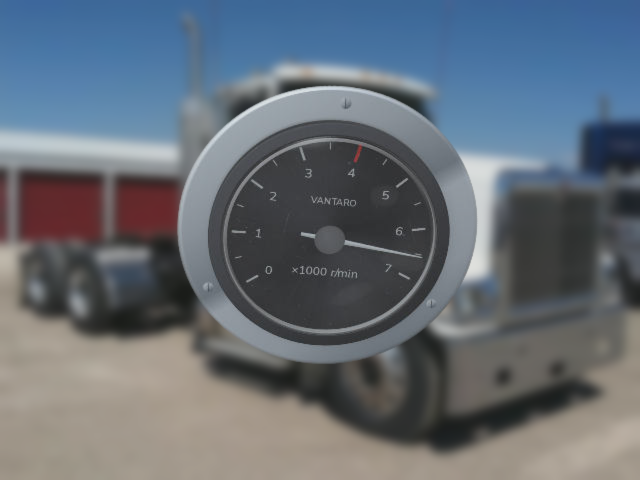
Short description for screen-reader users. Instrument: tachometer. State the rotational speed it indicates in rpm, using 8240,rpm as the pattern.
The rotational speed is 6500,rpm
